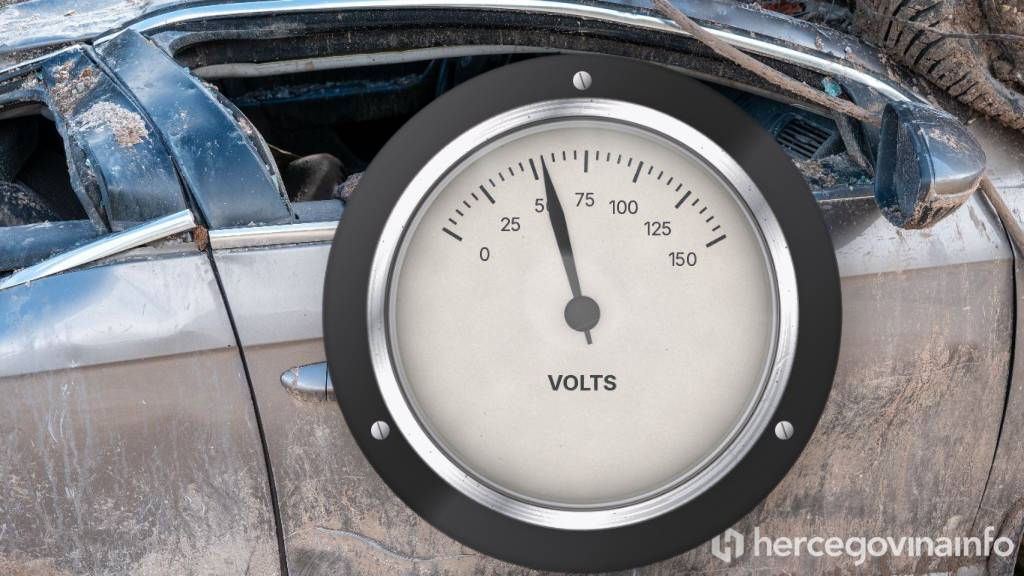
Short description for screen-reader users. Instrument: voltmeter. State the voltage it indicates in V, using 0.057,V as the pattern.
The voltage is 55,V
